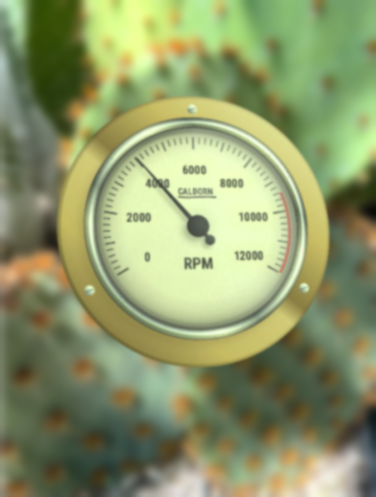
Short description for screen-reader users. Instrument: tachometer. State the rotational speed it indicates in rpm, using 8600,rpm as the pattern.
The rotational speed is 4000,rpm
